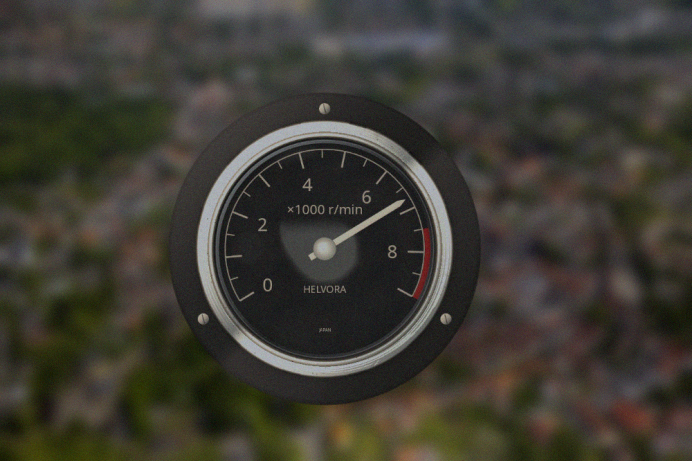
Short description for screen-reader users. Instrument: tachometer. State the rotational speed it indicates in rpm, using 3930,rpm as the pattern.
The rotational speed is 6750,rpm
